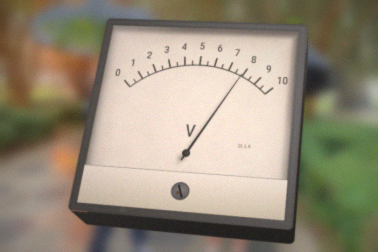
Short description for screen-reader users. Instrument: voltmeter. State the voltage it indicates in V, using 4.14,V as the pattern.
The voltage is 8,V
